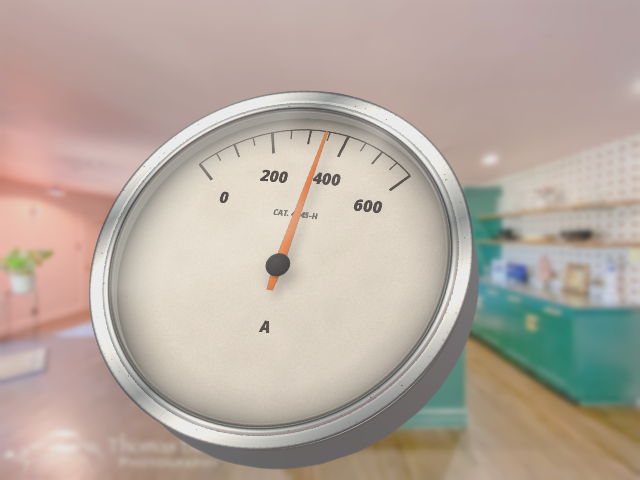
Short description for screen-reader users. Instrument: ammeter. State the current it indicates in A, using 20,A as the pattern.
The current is 350,A
